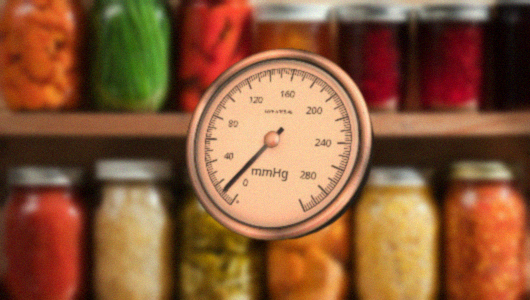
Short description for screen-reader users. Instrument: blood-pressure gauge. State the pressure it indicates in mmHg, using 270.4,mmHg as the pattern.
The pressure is 10,mmHg
